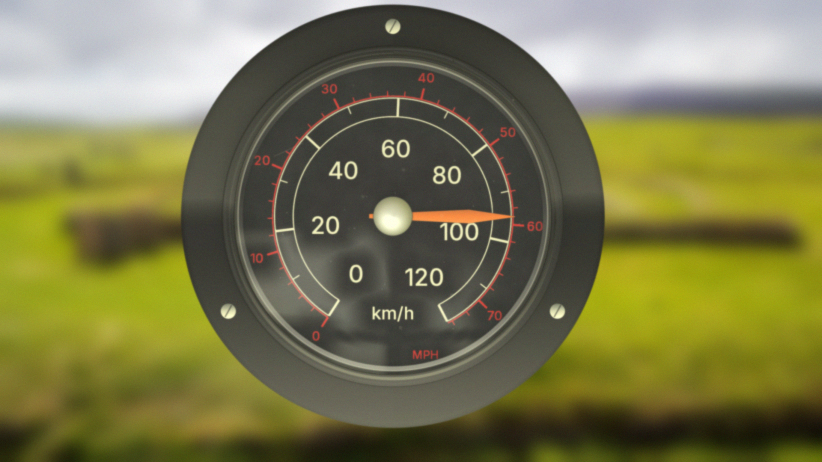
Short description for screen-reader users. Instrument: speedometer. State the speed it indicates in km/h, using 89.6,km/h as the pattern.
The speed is 95,km/h
